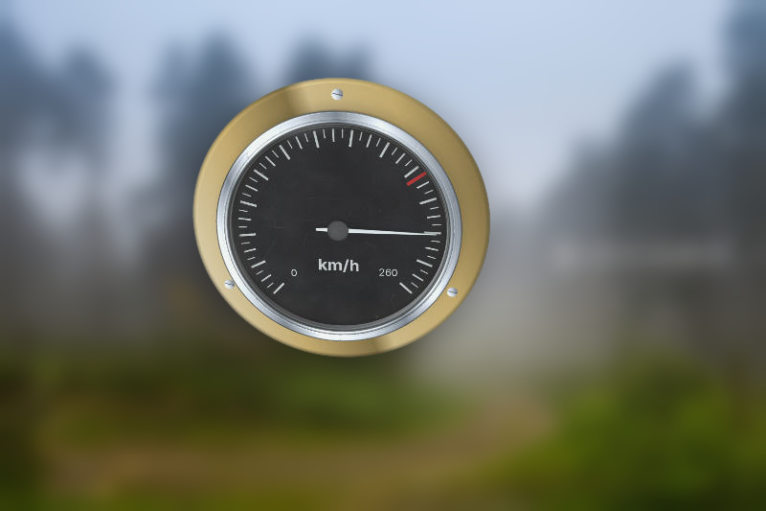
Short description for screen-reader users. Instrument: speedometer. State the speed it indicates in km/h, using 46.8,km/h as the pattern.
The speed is 220,km/h
